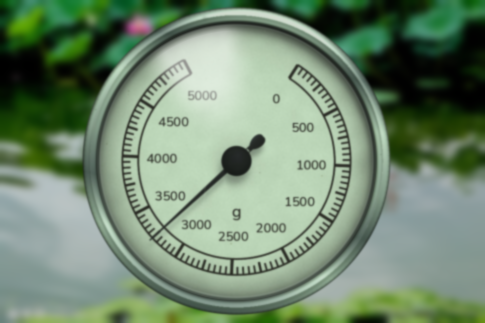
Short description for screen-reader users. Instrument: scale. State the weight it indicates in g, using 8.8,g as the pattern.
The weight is 3250,g
